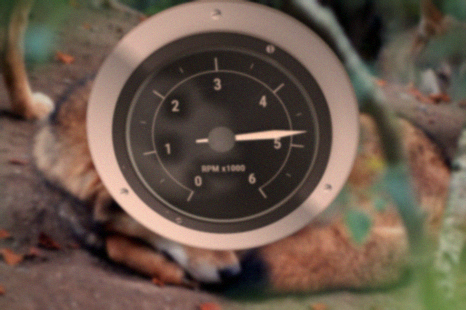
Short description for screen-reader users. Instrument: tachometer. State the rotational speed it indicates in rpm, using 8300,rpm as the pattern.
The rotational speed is 4750,rpm
